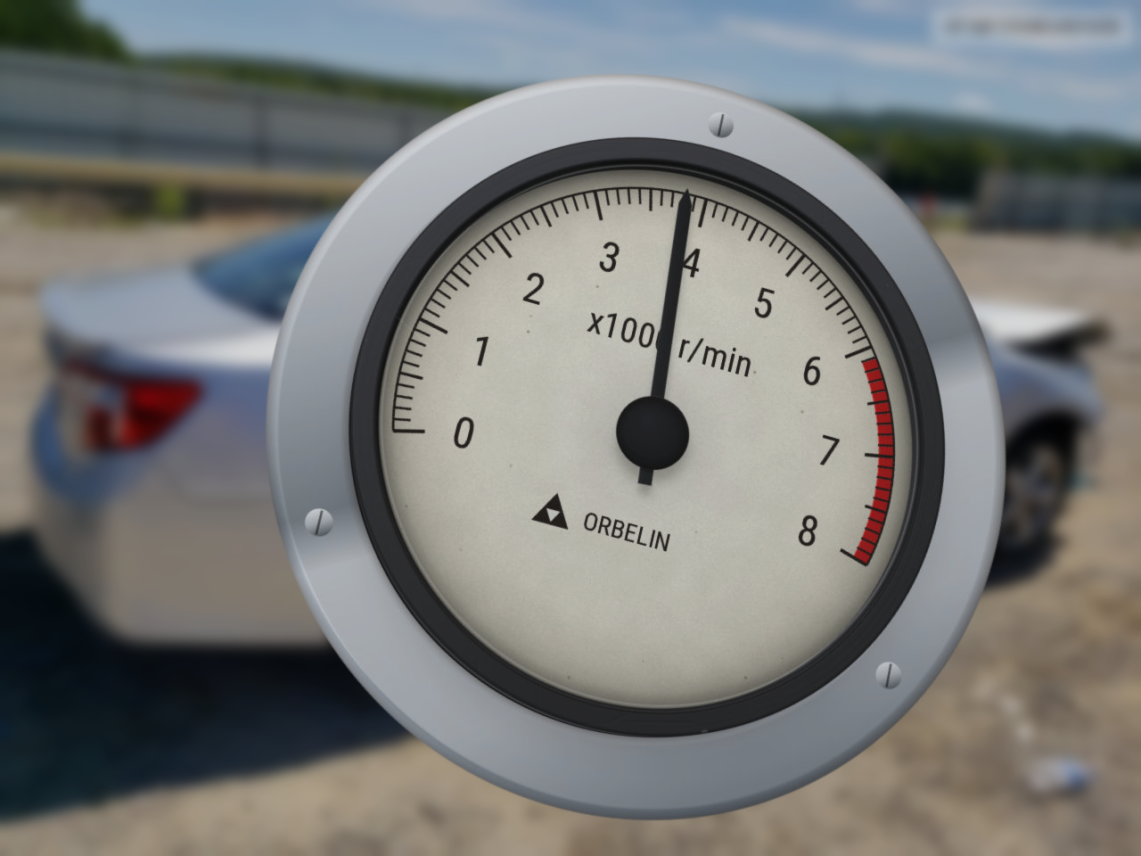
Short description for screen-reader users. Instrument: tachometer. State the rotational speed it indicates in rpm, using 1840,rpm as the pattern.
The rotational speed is 3800,rpm
